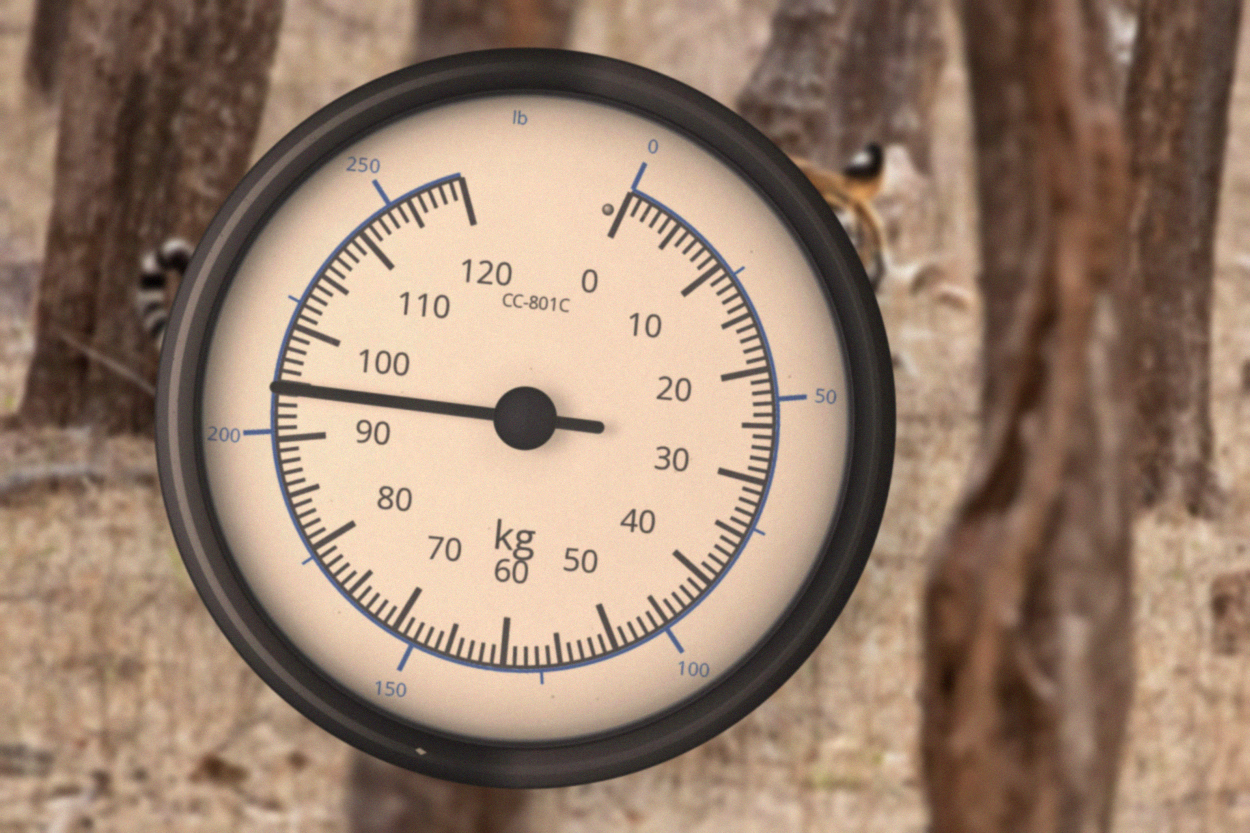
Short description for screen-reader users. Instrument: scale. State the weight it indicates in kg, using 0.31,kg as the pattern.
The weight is 94.5,kg
